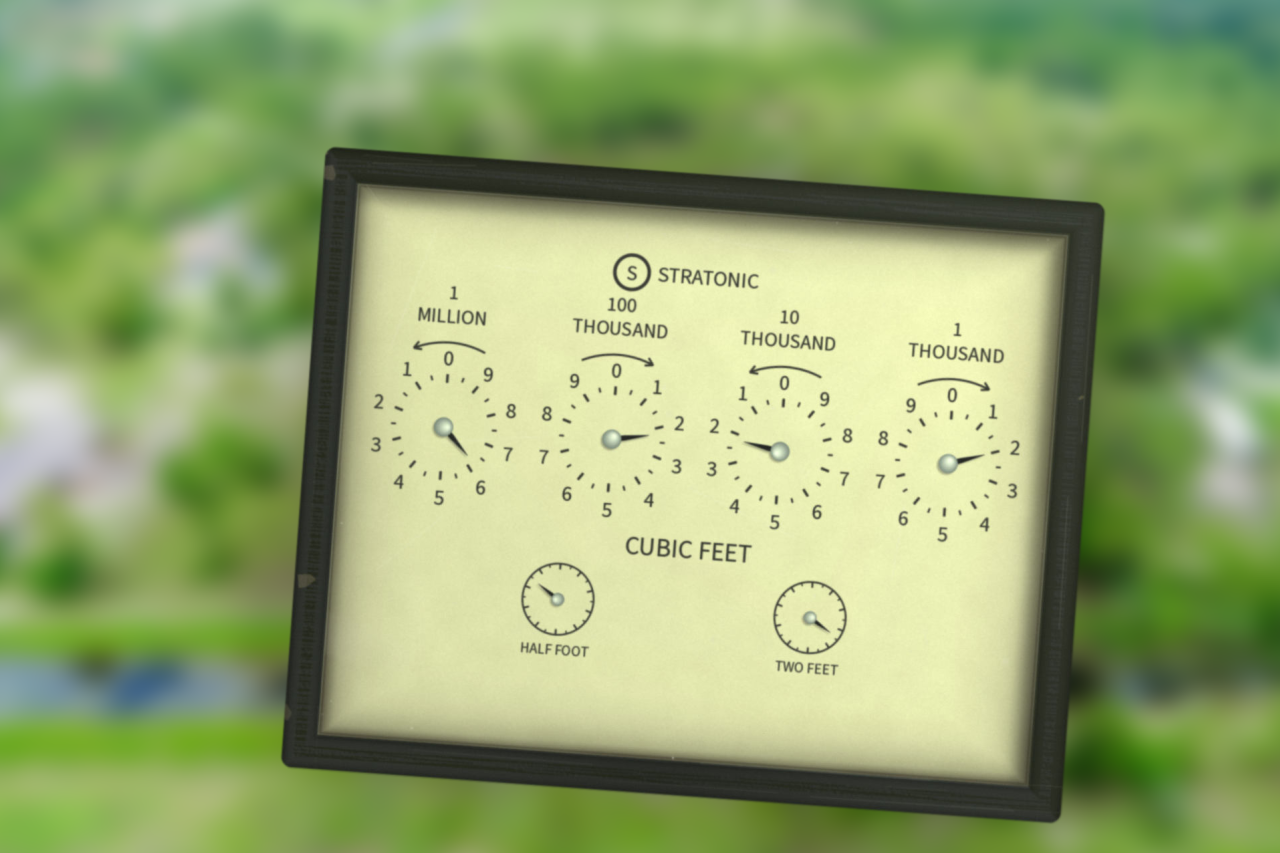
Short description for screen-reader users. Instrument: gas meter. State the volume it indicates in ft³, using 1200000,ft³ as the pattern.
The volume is 622200,ft³
